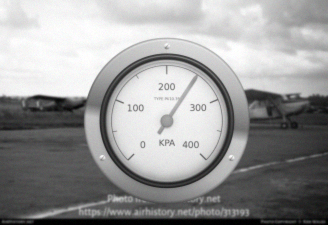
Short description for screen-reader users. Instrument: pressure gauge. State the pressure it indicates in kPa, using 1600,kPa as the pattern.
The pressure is 250,kPa
